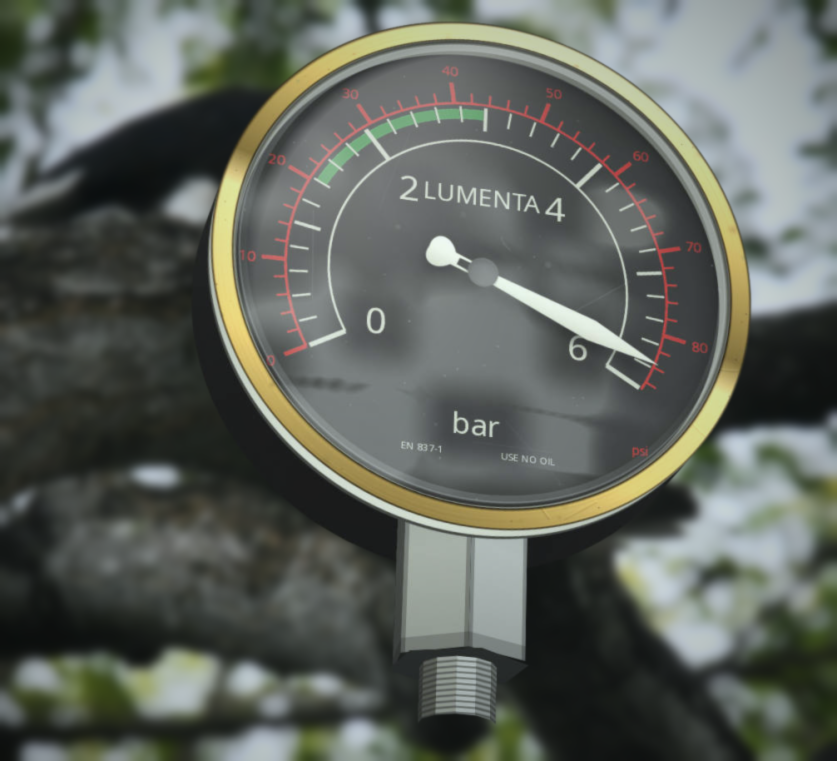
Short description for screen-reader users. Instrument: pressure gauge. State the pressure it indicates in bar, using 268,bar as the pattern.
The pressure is 5.8,bar
